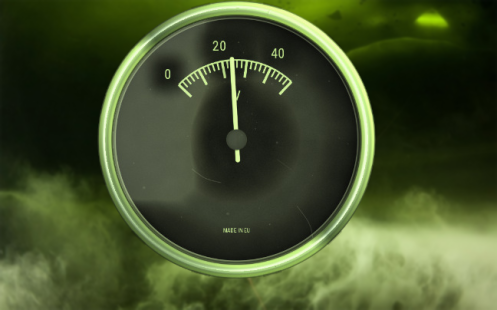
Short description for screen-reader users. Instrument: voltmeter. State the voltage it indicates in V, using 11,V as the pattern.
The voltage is 24,V
